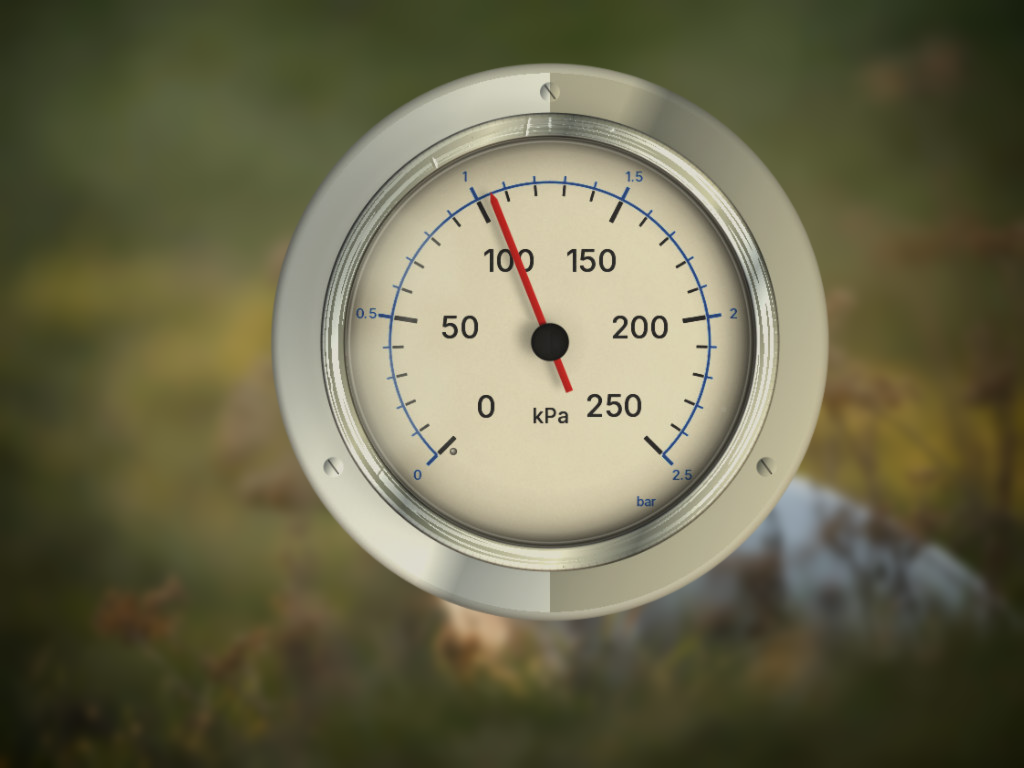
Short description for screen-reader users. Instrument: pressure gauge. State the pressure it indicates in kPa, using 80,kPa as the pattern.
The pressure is 105,kPa
